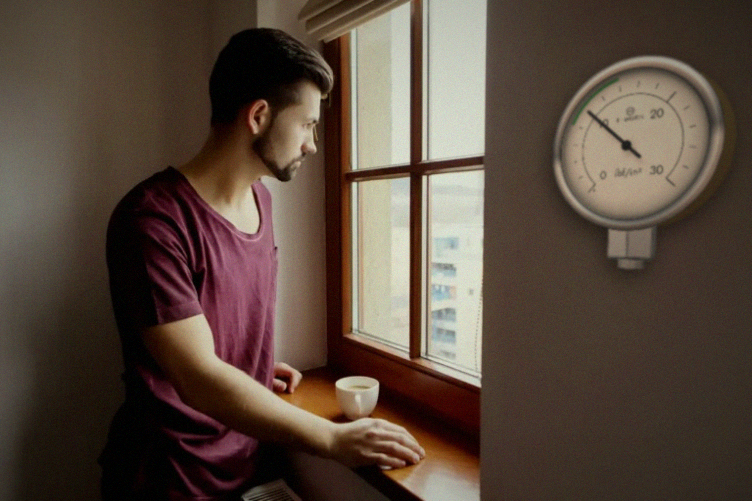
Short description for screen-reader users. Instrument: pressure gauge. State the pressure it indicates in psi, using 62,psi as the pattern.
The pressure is 10,psi
